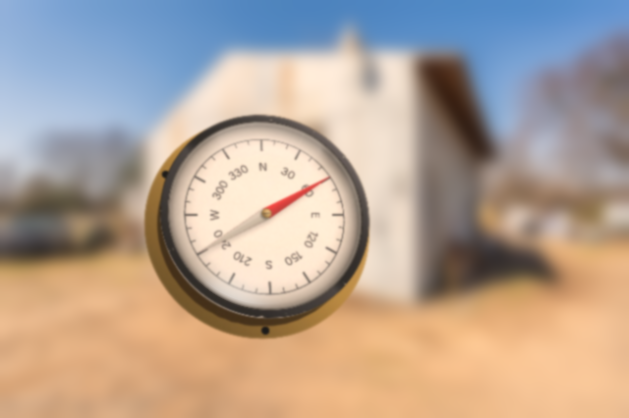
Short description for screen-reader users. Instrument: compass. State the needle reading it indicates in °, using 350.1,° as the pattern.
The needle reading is 60,°
